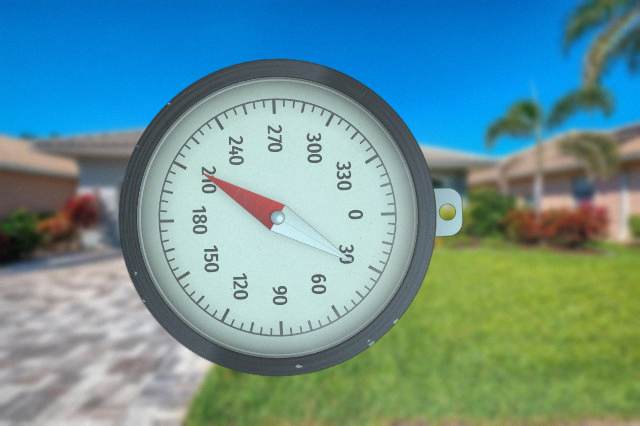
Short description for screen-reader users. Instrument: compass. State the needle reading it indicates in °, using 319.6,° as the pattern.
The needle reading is 212.5,°
